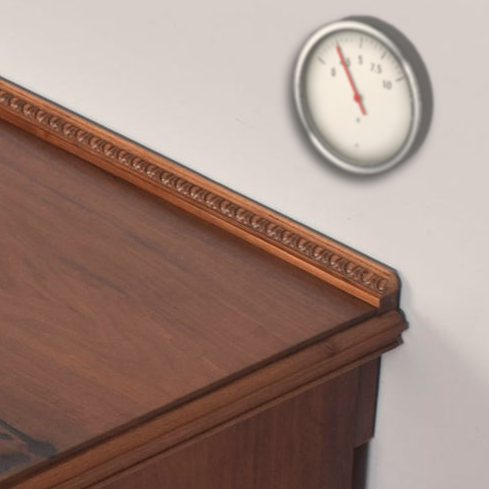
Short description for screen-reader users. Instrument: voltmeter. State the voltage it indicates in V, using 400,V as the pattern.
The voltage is 2.5,V
